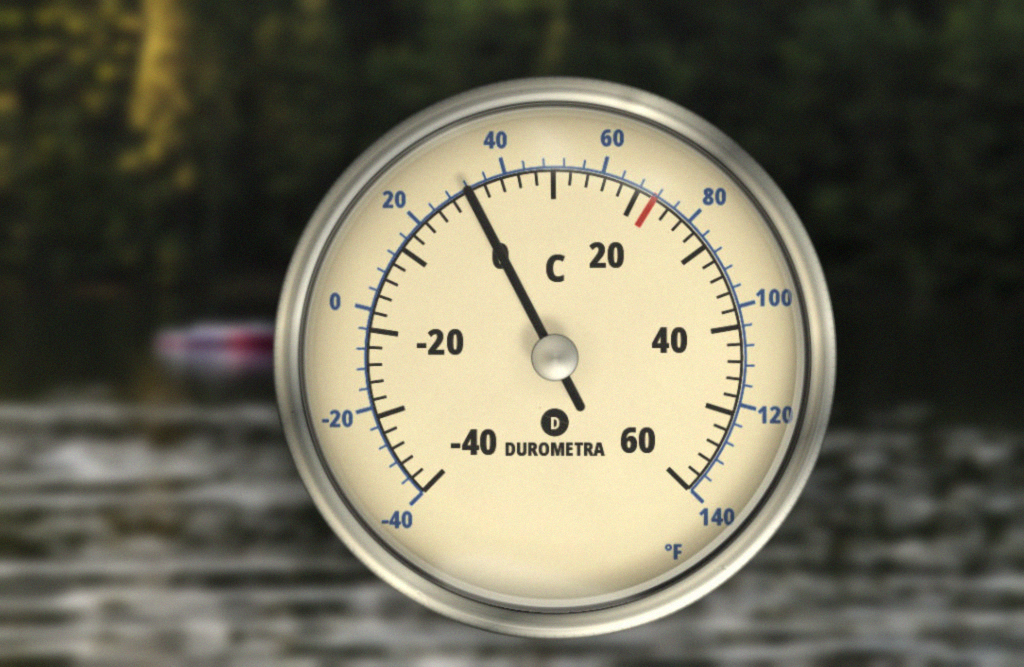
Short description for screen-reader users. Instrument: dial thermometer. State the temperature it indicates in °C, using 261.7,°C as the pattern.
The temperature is 0,°C
